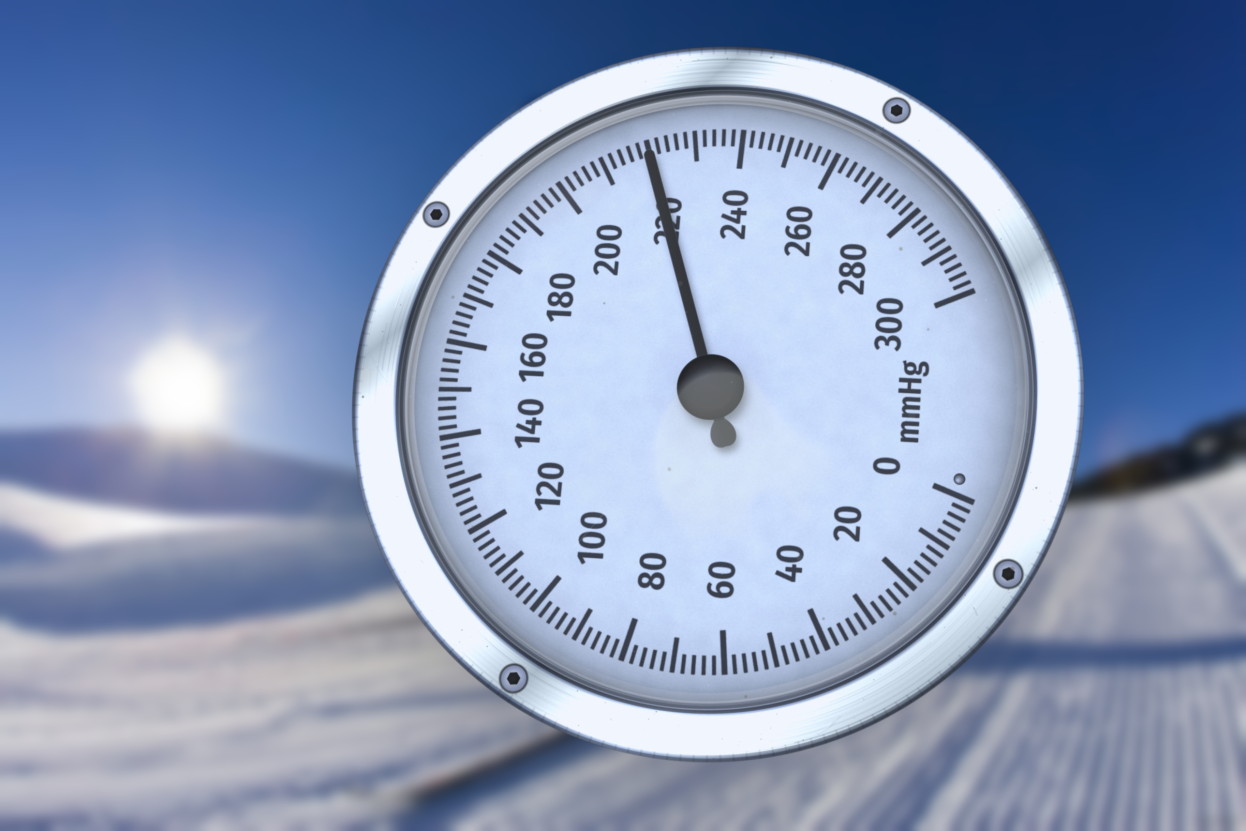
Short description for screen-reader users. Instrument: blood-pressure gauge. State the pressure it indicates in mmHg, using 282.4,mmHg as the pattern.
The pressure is 220,mmHg
